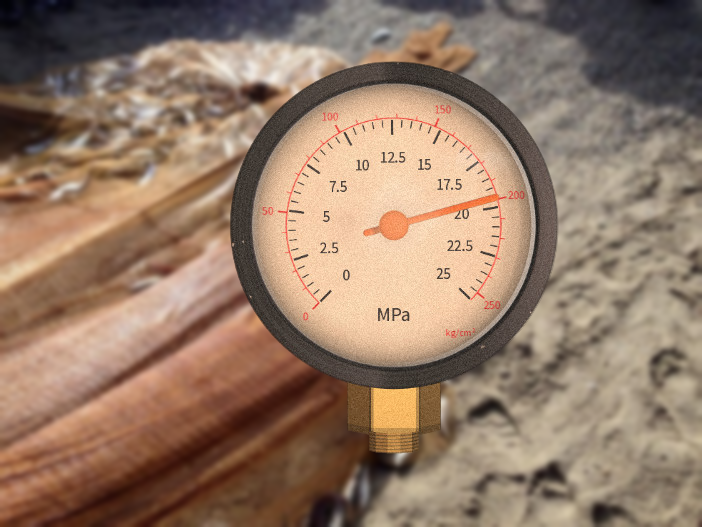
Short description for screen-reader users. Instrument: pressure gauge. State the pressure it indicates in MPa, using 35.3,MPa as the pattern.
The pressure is 19.5,MPa
